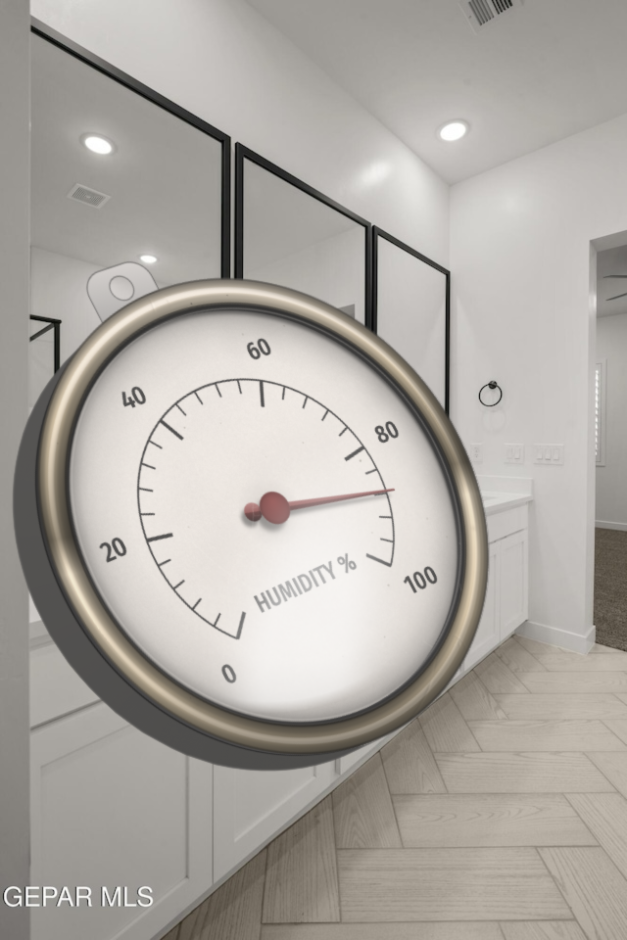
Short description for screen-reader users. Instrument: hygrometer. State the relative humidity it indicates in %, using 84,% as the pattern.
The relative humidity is 88,%
